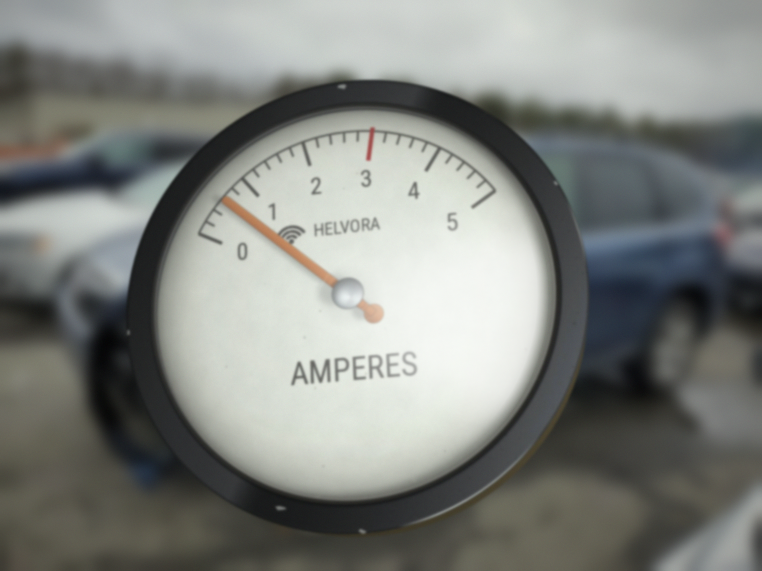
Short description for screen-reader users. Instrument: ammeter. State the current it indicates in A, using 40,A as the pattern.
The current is 0.6,A
